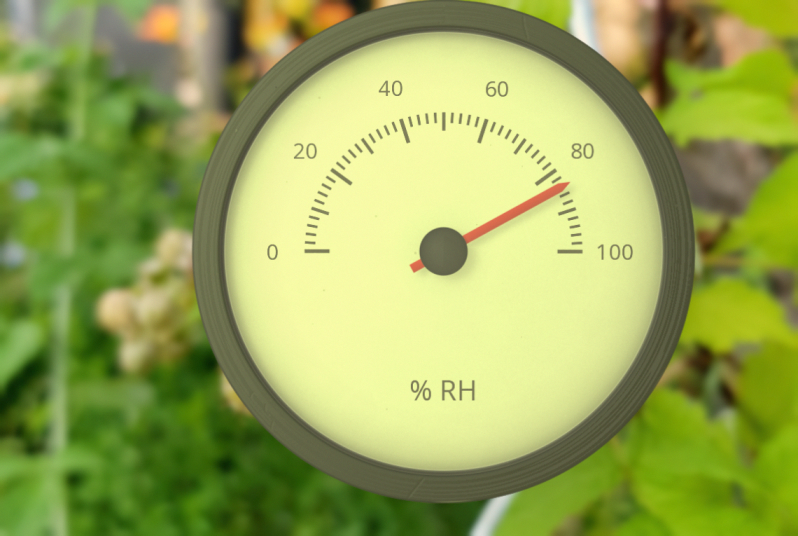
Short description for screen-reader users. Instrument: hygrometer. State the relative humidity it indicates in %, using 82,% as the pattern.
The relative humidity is 84,%
